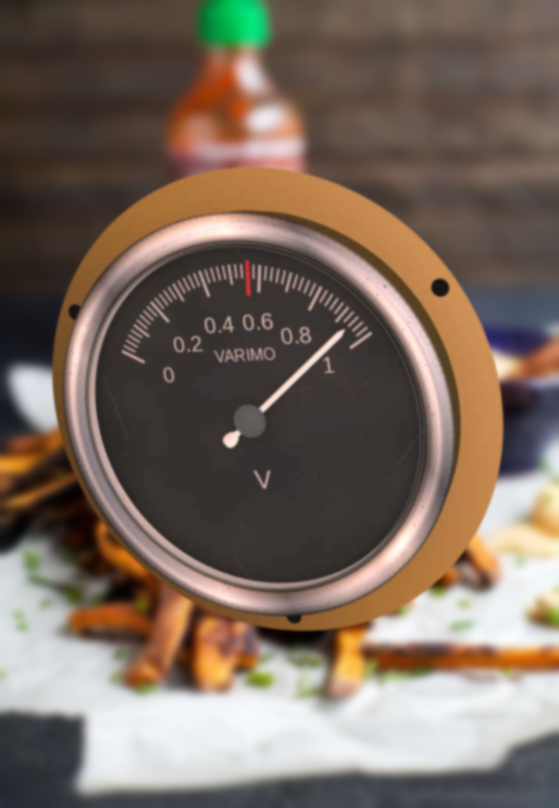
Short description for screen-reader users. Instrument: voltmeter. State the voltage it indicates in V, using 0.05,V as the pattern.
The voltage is 0.94,V
